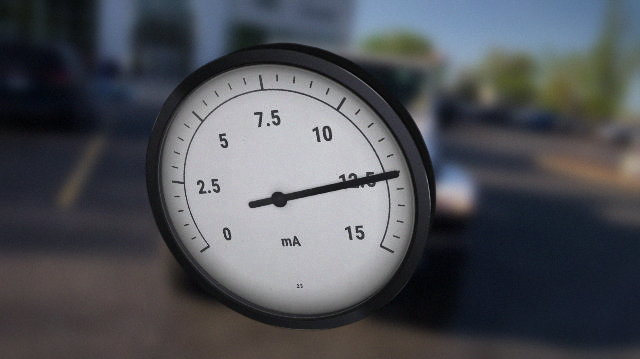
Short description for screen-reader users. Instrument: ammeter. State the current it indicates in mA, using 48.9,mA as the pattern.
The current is 12.5,mA
